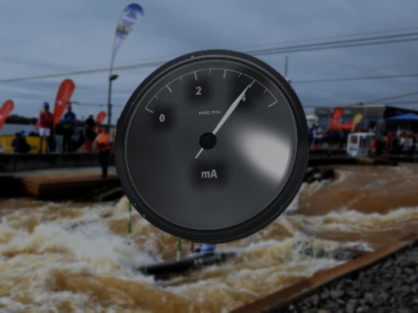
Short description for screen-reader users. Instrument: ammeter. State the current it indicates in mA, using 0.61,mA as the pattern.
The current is 4,mA
